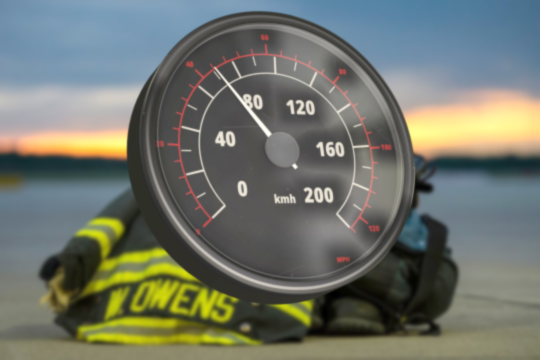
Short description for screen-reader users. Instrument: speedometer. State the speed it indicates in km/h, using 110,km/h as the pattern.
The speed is 70,km/h
